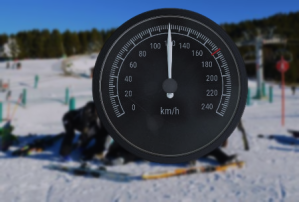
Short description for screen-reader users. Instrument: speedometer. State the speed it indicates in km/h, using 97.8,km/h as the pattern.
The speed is 120,km/h
